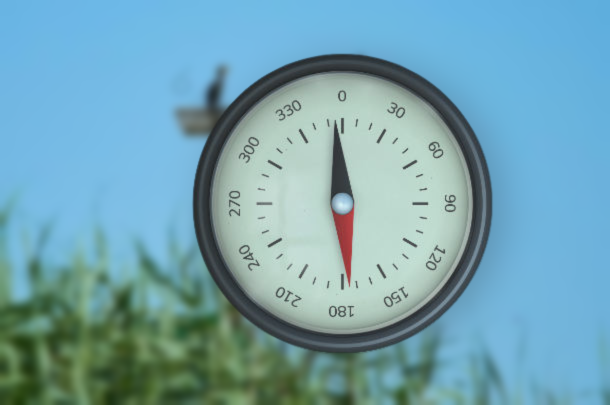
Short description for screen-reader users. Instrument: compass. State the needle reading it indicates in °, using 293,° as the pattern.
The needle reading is 175,°
